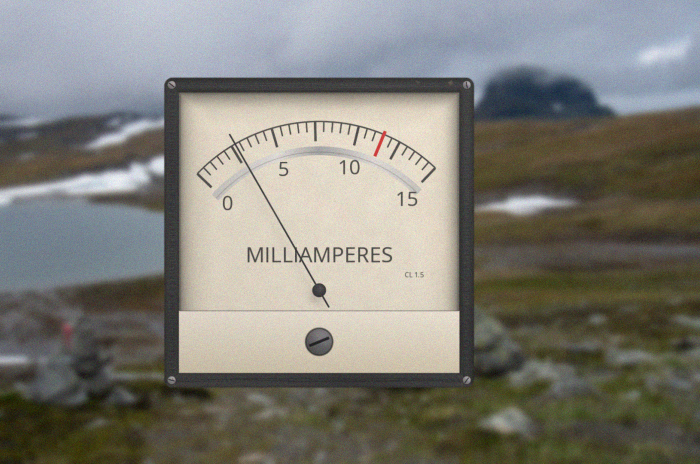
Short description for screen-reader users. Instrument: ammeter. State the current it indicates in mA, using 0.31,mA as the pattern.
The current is 2.75,mA
